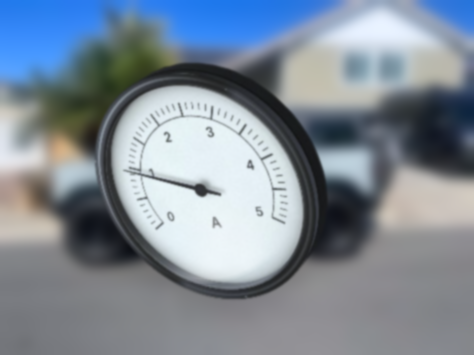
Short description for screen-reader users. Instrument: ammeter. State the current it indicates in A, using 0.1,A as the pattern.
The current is 1,A
